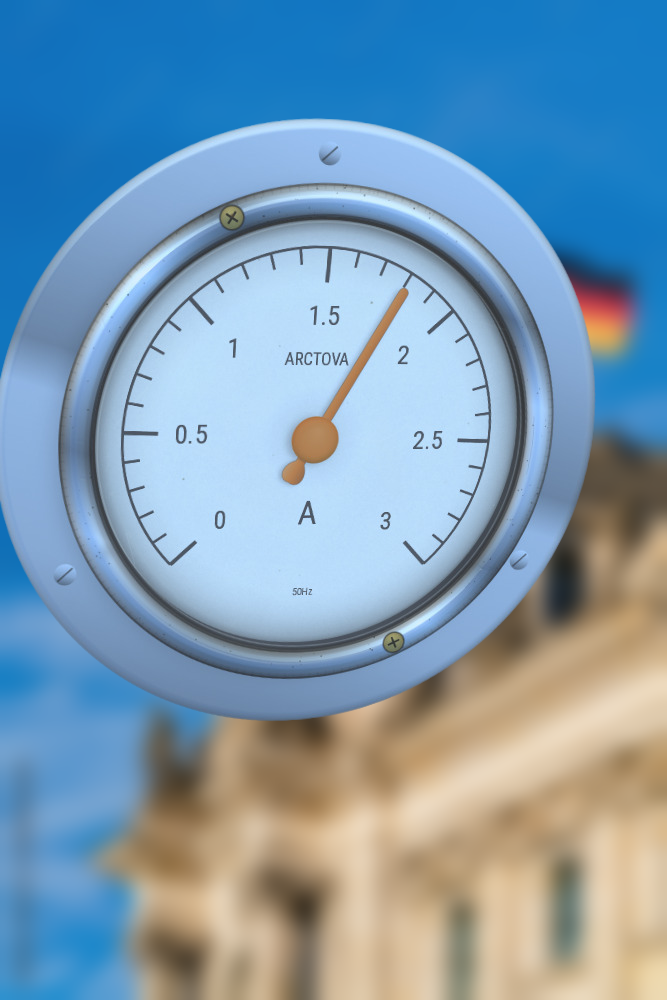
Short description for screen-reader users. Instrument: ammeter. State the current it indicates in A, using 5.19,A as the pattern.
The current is 1.8,A
